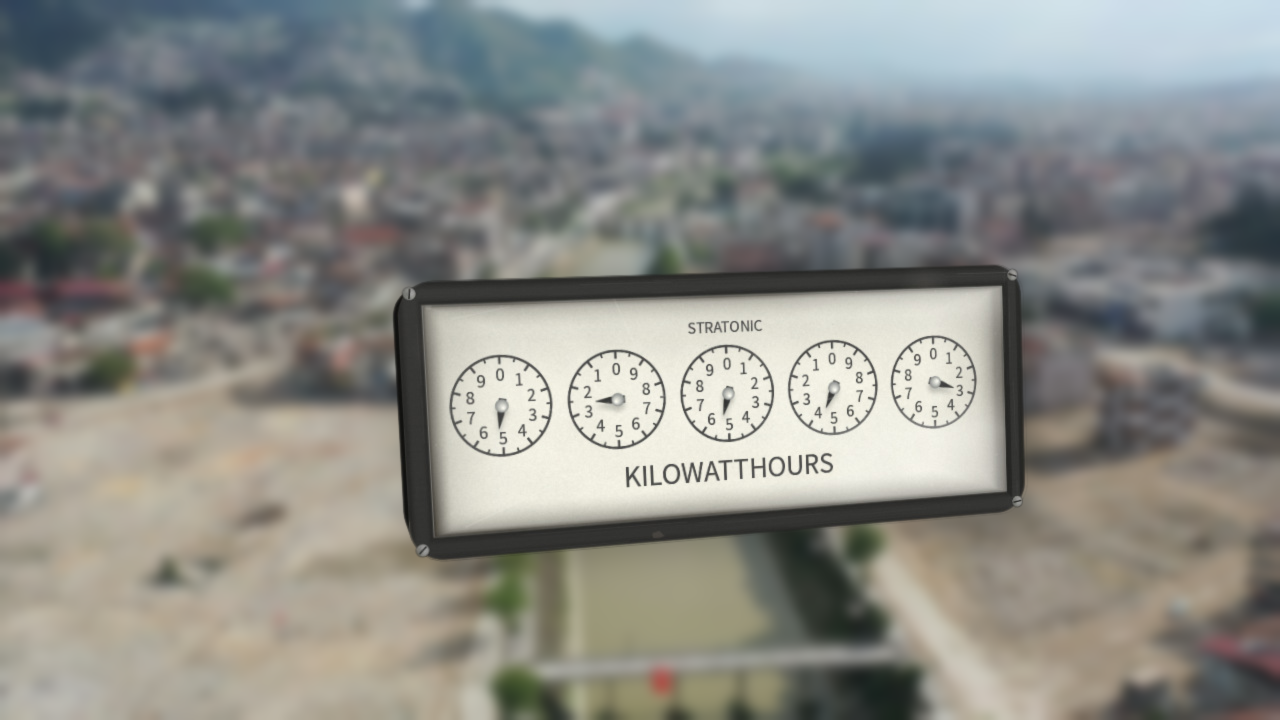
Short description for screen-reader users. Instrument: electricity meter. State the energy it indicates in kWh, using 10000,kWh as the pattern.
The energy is 52543,kWh
